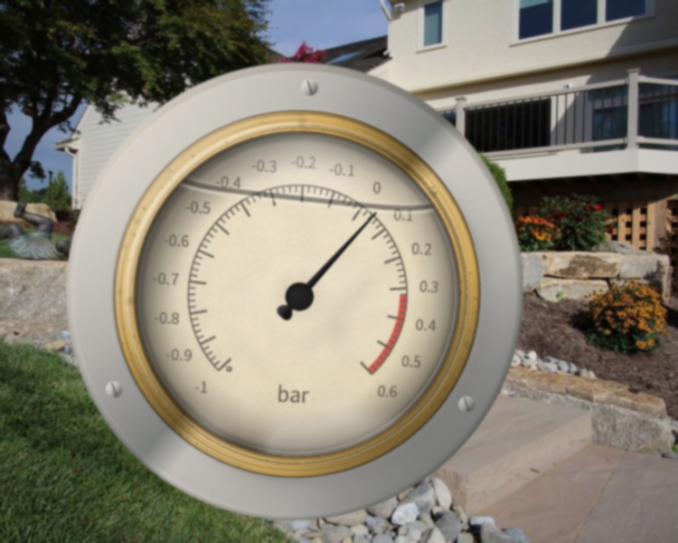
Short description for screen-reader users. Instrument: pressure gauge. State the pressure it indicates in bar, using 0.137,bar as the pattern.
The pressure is 0.04,bar
